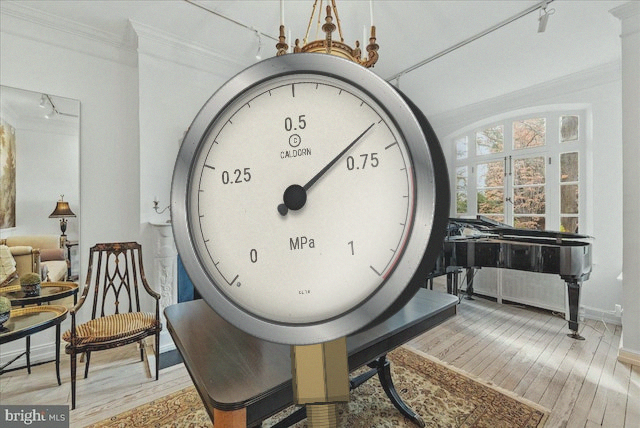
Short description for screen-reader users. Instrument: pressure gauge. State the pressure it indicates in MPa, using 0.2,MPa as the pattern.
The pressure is 0.7,MPa
